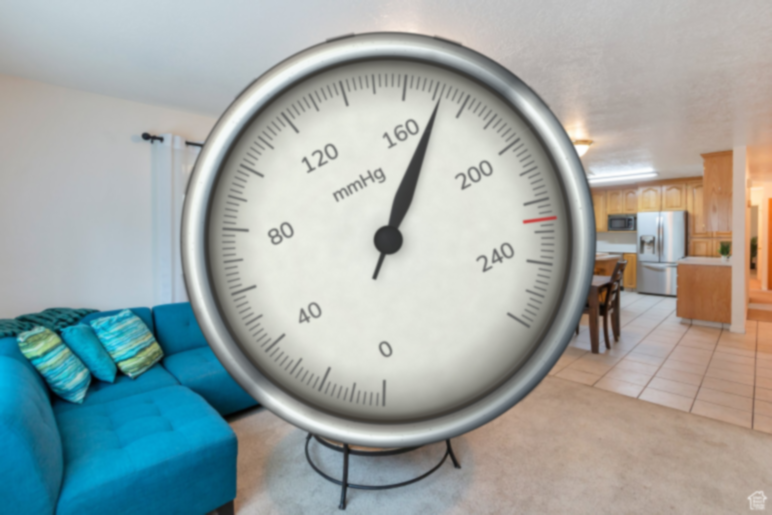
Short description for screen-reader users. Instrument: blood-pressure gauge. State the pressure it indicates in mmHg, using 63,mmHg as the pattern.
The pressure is 172,mmHg
